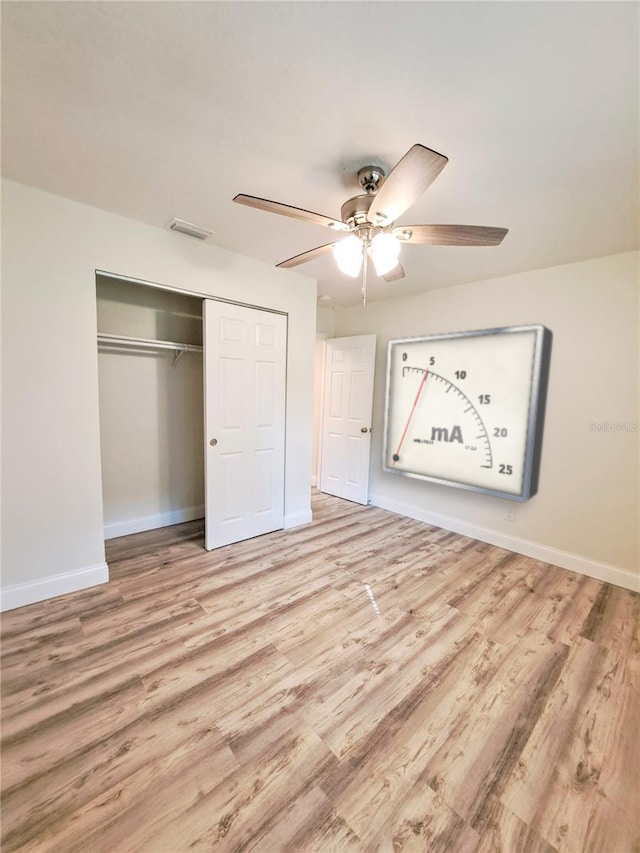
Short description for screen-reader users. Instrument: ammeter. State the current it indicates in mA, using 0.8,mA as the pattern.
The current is 5,mA
